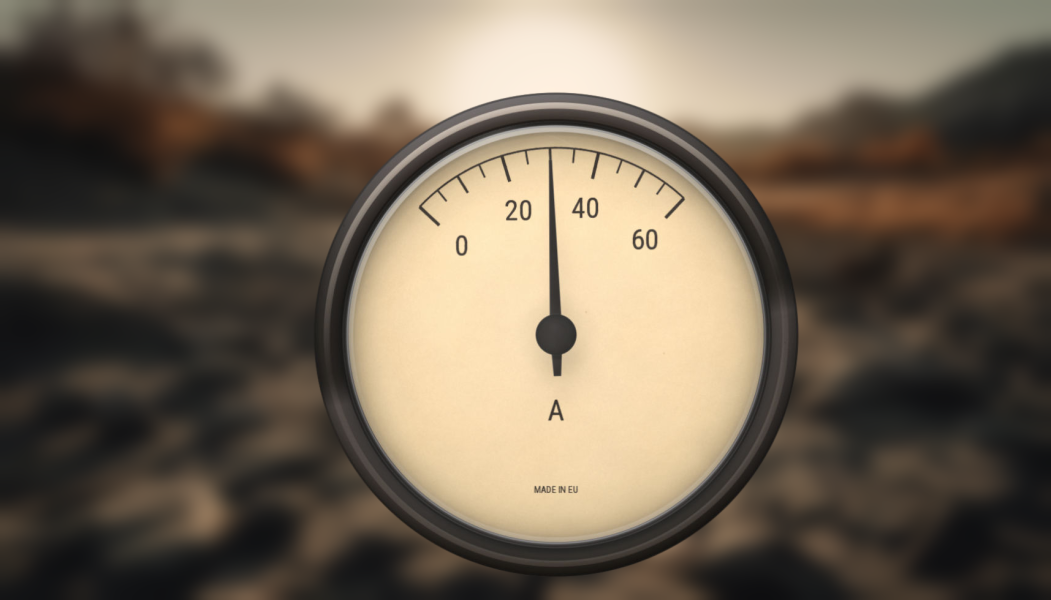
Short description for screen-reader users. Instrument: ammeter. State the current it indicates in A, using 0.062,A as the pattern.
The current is 30,A
